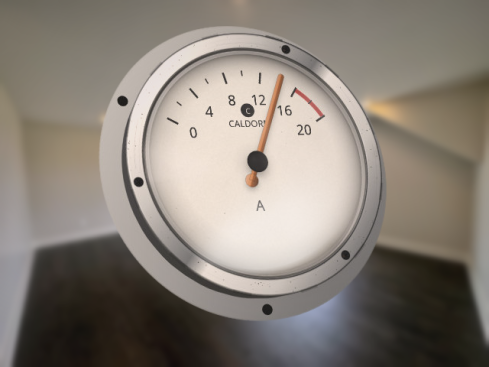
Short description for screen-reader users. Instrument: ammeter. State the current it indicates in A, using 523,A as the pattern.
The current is 14,A
